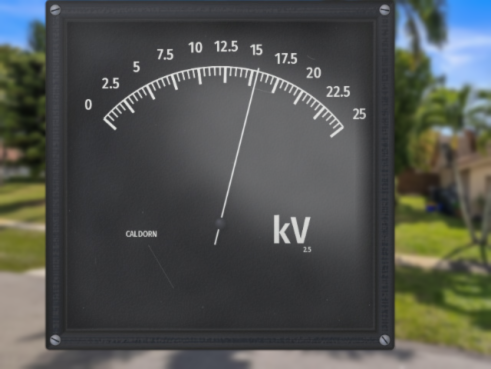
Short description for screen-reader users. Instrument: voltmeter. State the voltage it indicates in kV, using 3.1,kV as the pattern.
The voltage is 15.5,kV
